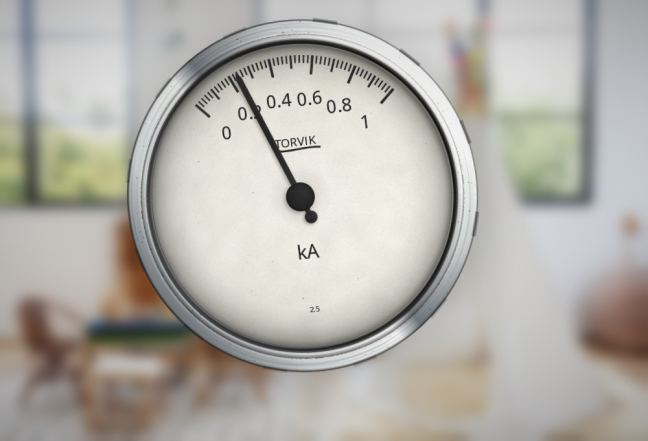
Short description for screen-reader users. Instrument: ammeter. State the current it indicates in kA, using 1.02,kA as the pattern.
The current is 0.24,kA
